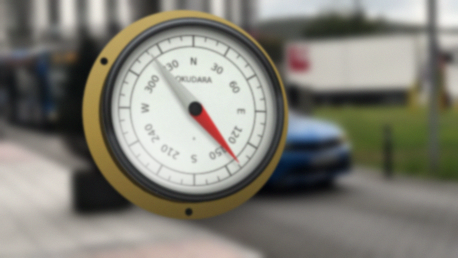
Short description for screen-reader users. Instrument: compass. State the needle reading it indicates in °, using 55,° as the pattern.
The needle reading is 140,°
